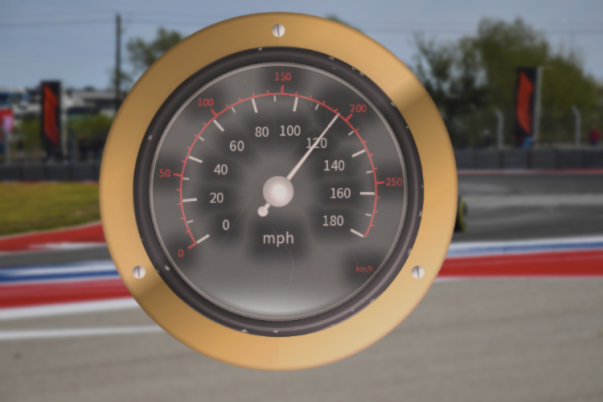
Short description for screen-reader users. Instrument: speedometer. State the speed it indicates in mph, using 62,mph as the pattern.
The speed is 120,mph
